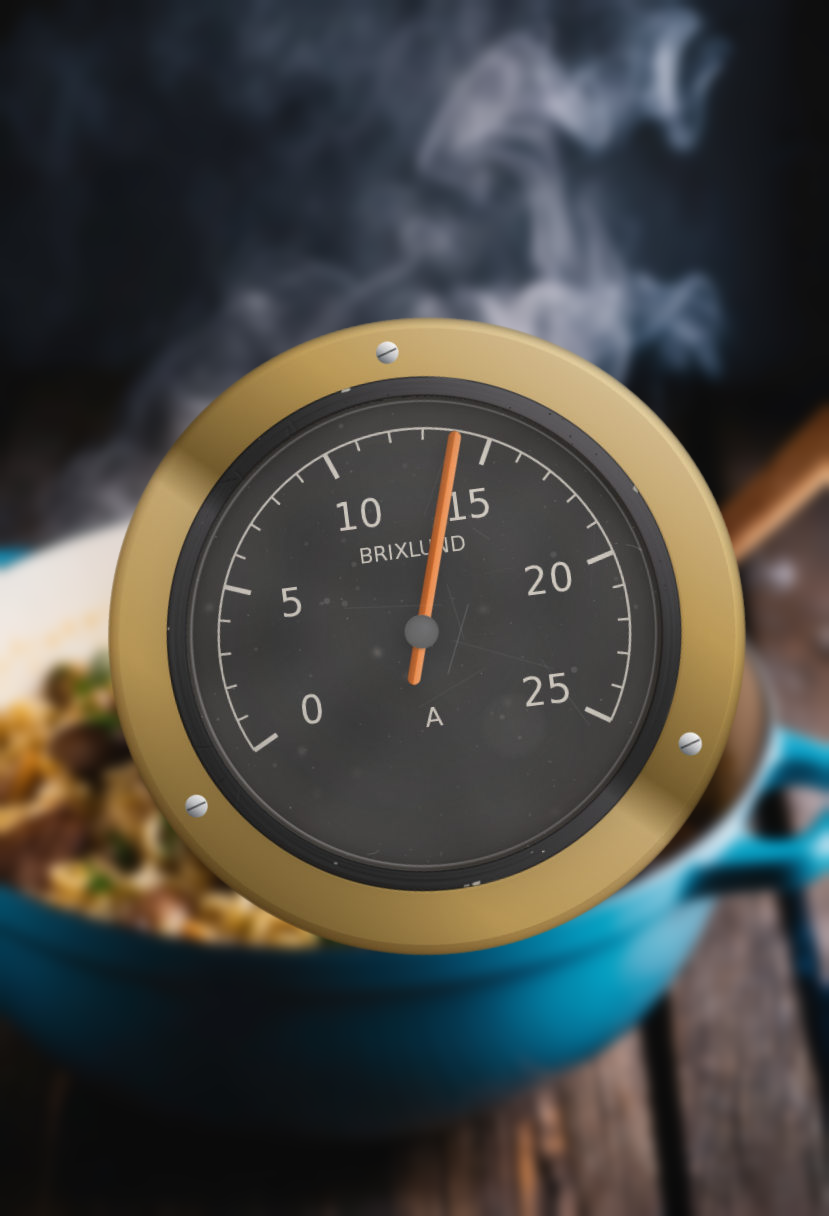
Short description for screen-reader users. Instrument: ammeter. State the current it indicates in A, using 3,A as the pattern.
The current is 14,A
